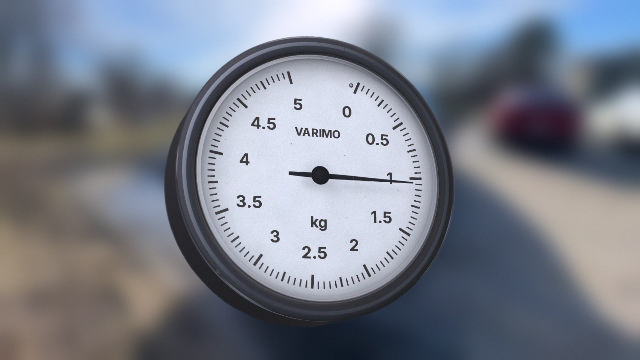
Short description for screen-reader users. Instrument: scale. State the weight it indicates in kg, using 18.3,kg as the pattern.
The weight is 1.05,kg
